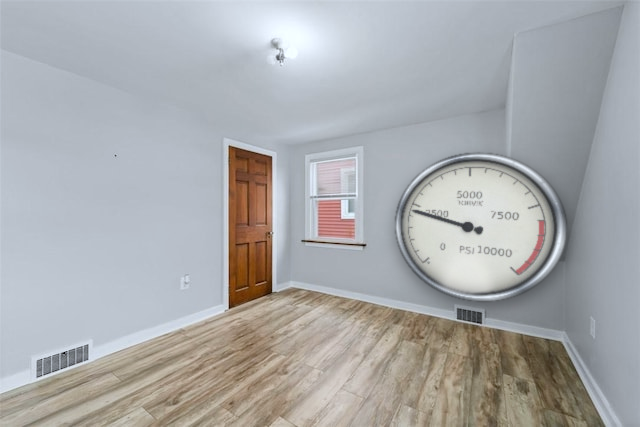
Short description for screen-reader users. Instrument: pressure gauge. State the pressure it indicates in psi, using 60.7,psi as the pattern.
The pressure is 2250,psi
